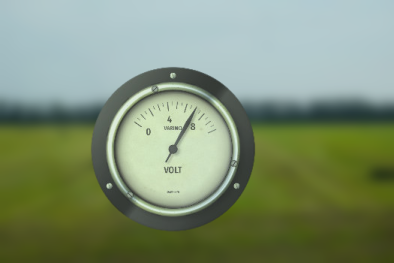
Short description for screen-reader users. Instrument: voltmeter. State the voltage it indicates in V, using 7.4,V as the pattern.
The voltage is 7,V
